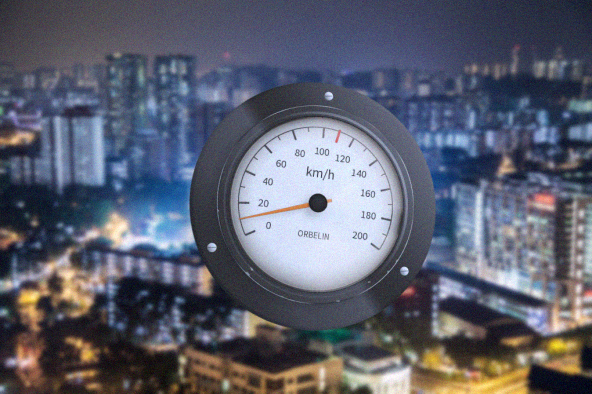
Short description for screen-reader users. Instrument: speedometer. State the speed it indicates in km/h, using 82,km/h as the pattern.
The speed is 10,km/h
